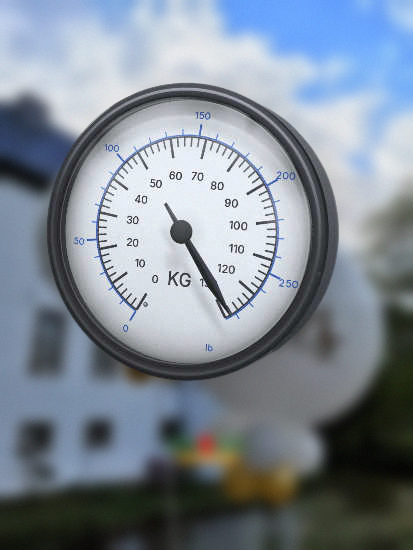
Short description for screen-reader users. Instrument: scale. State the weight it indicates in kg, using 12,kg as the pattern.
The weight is 128,kg
